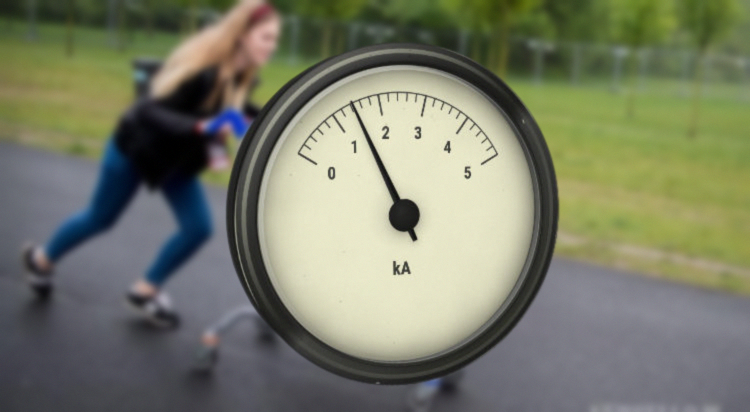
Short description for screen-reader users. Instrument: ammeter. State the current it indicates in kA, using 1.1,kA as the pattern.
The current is 1.4,kA
